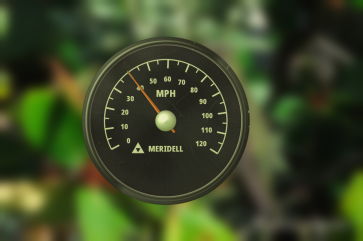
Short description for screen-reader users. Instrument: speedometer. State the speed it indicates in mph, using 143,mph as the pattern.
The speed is 40,mph
